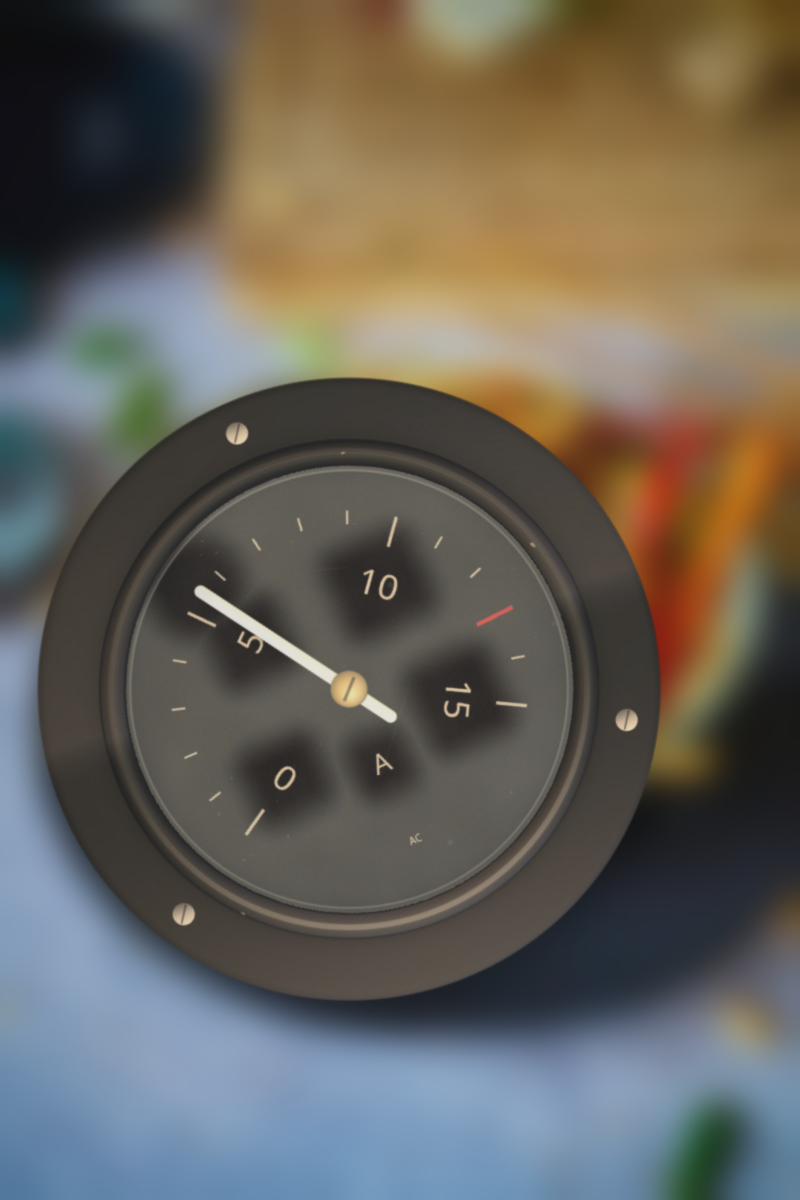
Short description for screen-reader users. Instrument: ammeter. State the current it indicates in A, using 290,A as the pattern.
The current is 5.5,A
